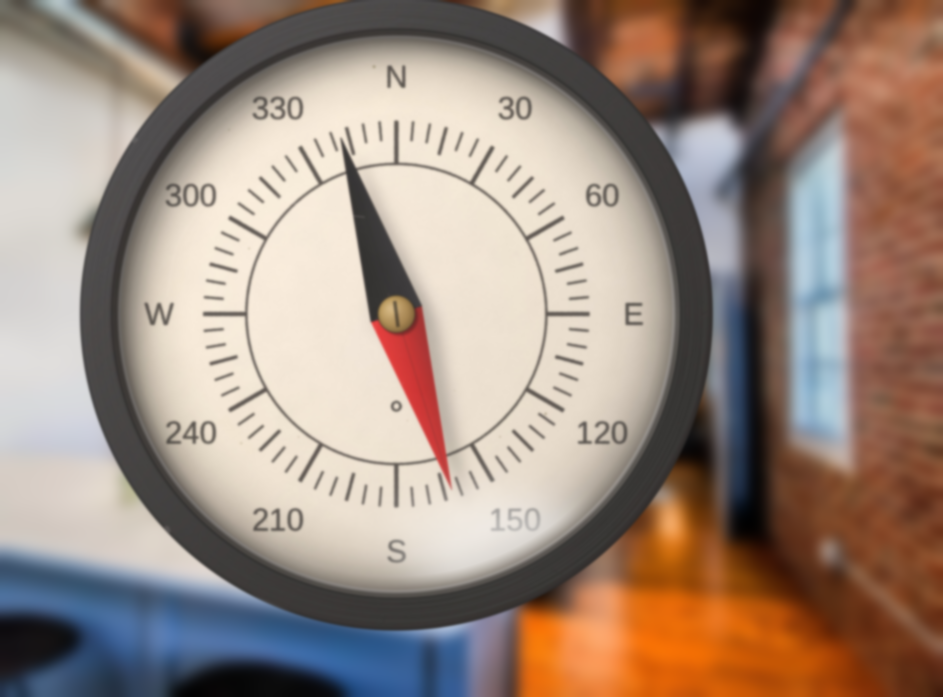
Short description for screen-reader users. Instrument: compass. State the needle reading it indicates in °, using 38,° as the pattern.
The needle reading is 162.5,°
